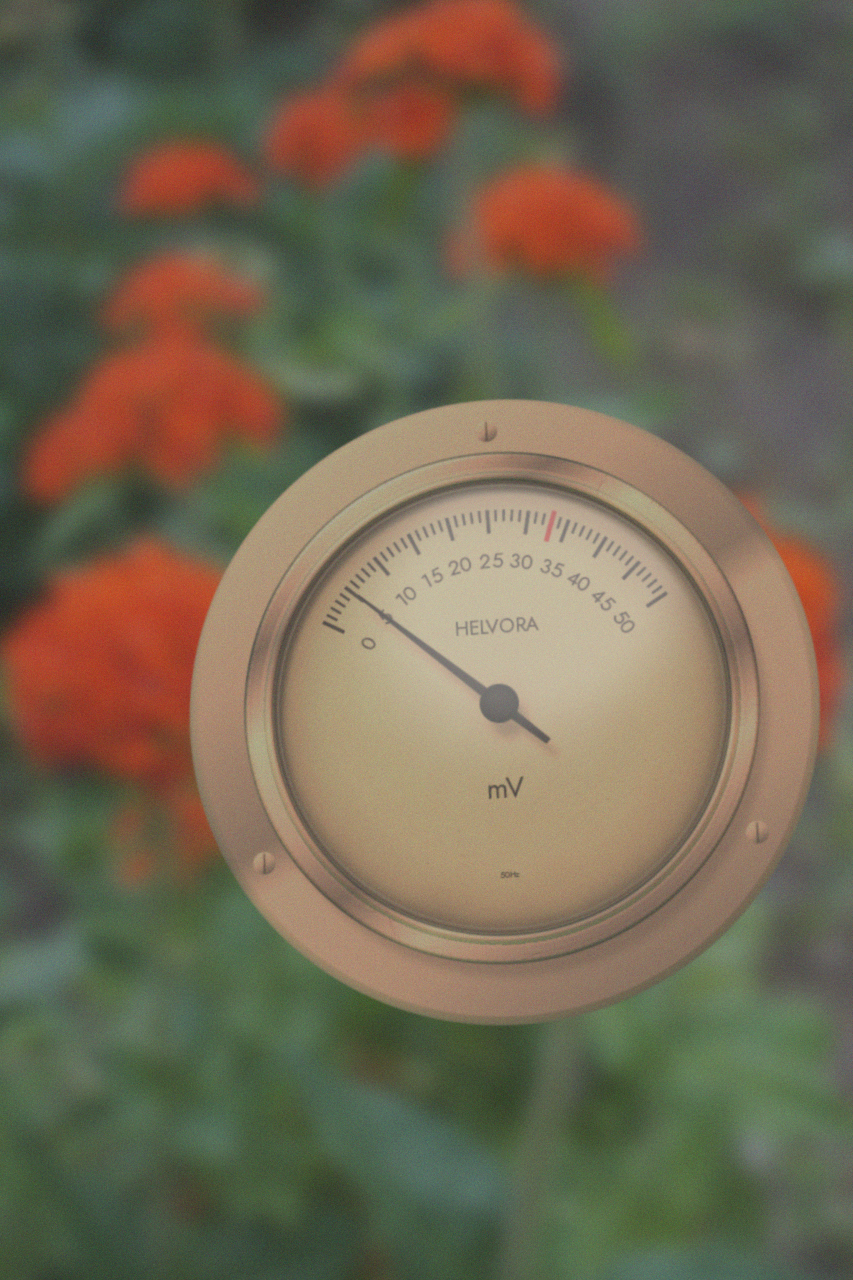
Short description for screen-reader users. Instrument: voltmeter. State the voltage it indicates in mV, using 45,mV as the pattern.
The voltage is 5,mV
